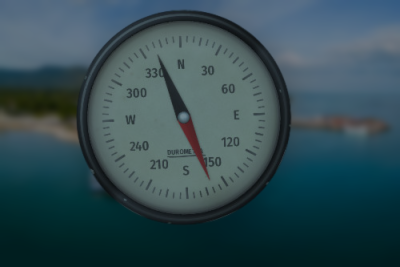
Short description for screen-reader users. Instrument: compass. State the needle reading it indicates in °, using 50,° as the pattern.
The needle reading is 160,°
